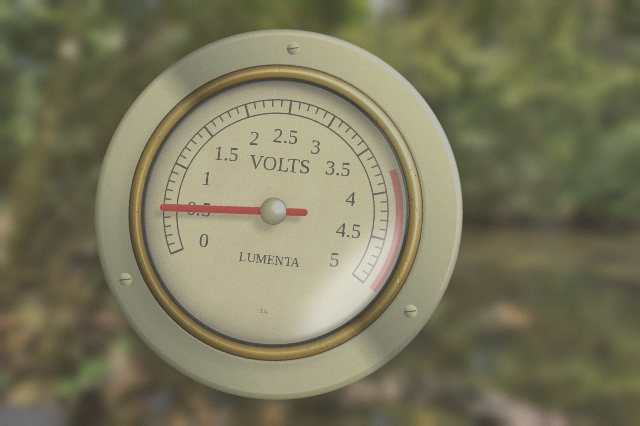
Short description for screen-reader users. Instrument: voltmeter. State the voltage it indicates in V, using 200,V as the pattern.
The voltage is 0.5,V
